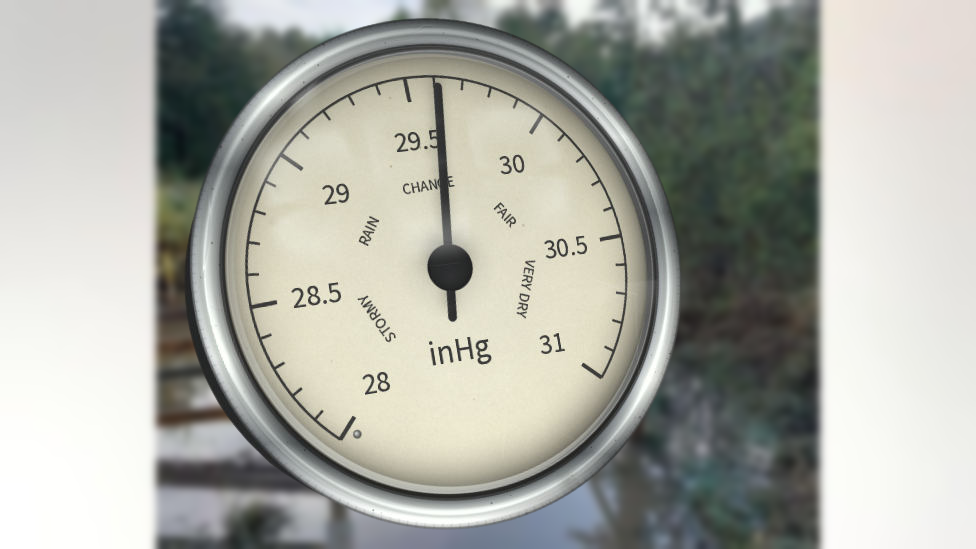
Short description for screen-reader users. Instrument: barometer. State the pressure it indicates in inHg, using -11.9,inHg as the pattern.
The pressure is 29.6,inHg
